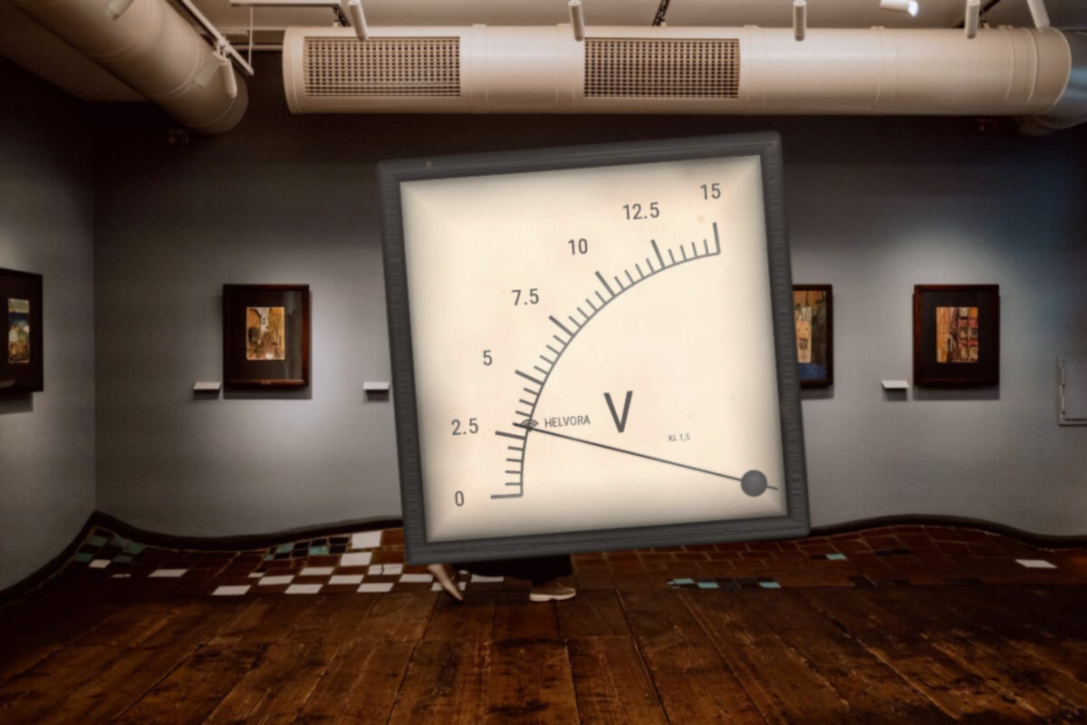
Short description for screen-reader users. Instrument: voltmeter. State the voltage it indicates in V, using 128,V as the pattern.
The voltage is 3,V
